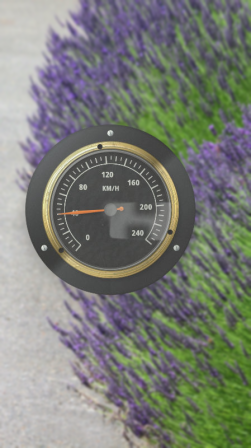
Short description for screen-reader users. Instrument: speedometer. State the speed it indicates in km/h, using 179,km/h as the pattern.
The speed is 40,km/h
